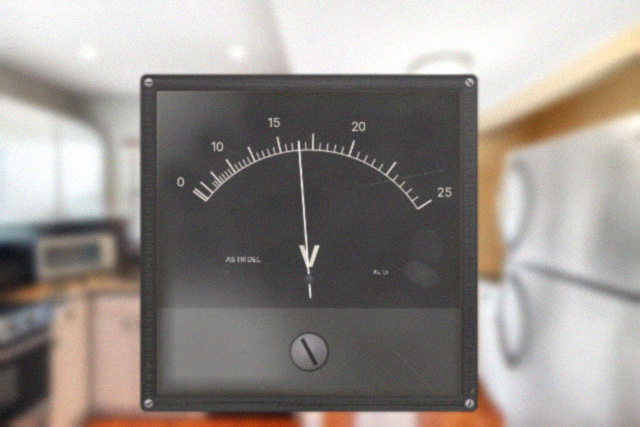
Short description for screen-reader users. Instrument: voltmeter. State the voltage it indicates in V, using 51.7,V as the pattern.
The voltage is 16.5,V
